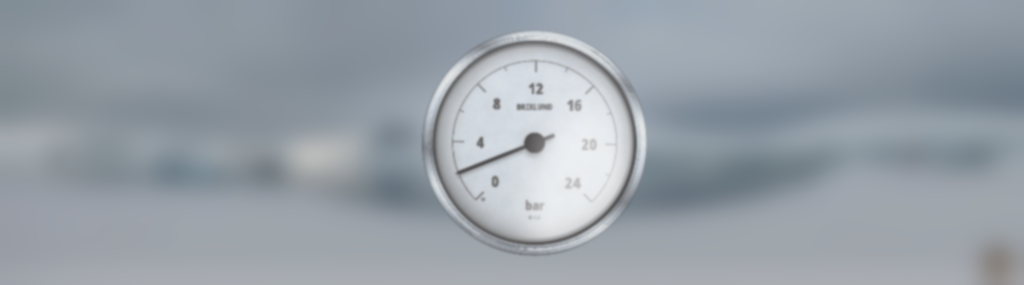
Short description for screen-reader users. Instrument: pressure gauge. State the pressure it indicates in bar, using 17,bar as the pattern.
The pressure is 2,bar
